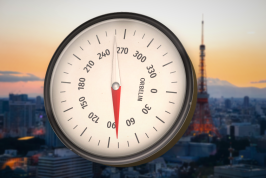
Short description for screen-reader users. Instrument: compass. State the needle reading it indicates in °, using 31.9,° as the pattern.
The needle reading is 80,°
